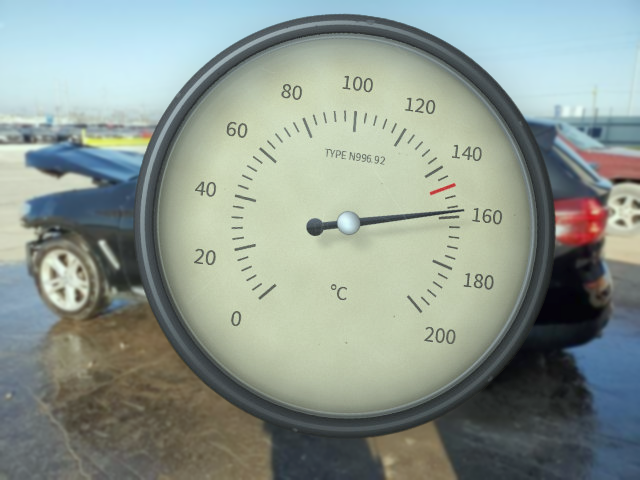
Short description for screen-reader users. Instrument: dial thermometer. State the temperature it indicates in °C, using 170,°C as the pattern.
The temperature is 158,°C
